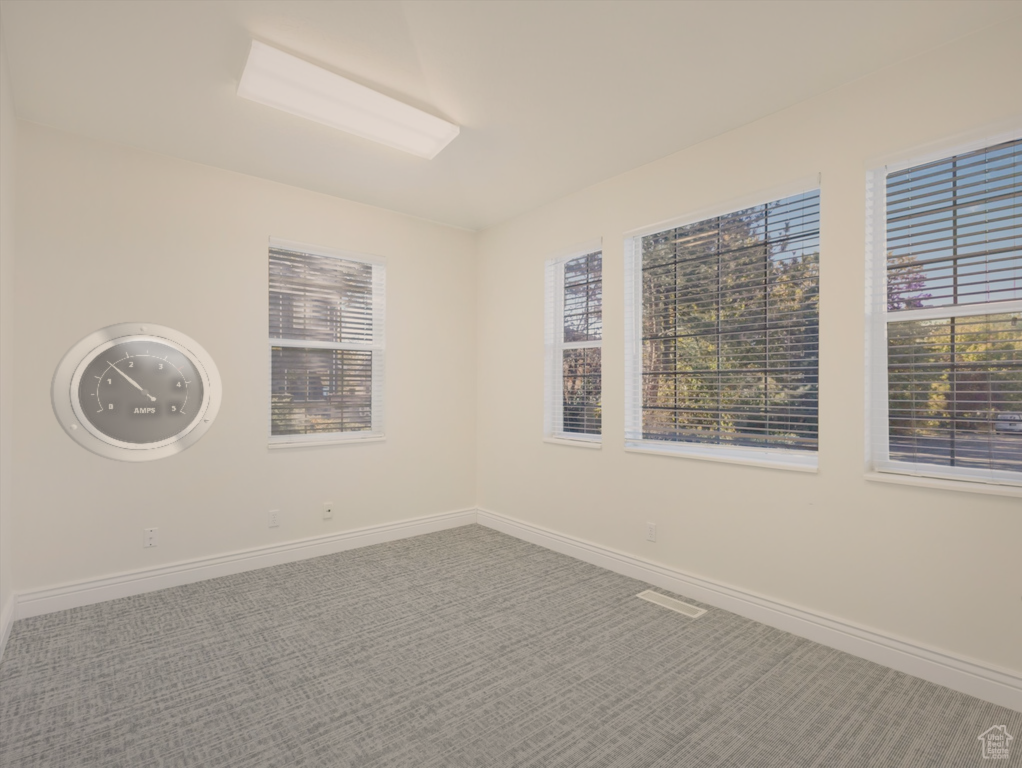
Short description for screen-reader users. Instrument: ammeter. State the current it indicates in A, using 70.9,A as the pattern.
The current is 1.5,A
